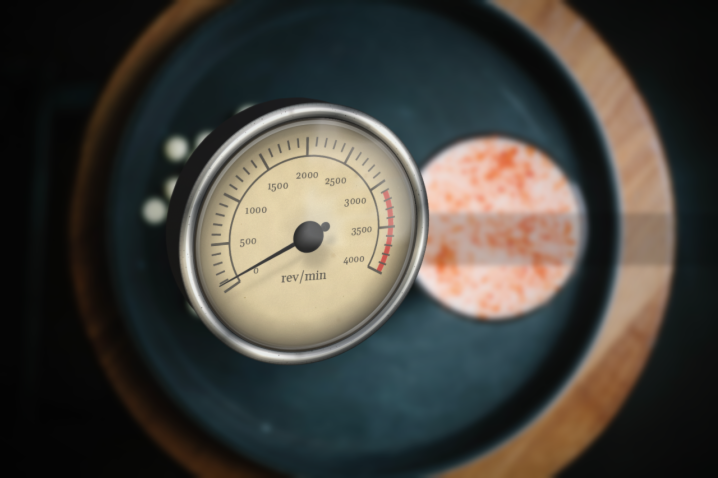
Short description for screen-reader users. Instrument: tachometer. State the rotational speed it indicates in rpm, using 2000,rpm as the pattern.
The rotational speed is 100,rpm
